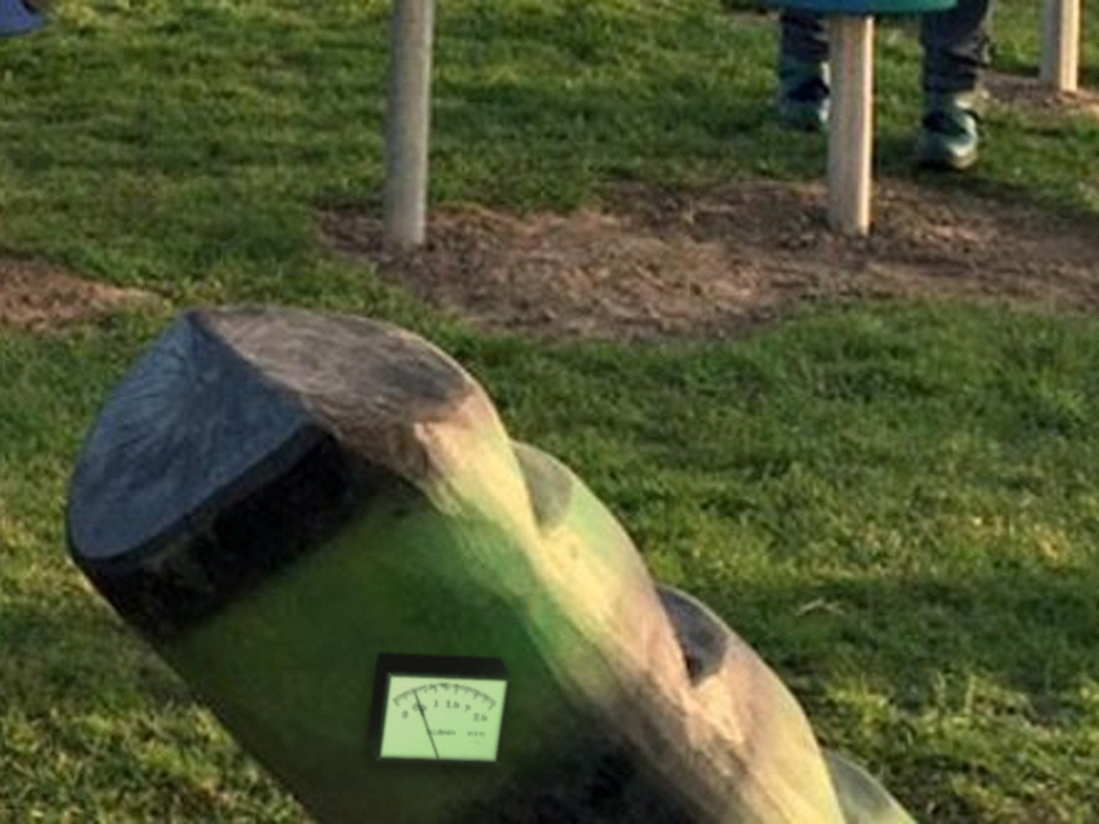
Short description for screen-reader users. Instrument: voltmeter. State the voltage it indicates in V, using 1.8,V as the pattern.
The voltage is 0.5,V
